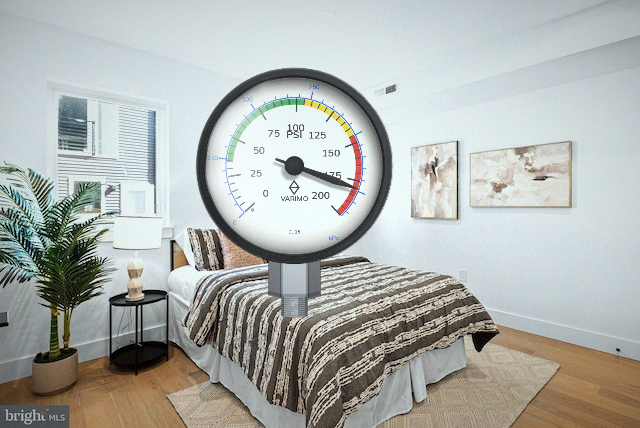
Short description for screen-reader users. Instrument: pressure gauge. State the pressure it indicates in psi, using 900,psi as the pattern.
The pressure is 180,psi
